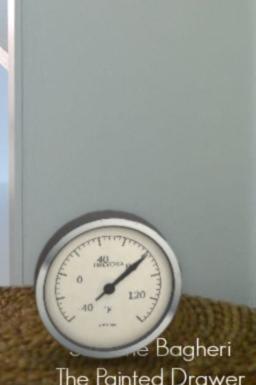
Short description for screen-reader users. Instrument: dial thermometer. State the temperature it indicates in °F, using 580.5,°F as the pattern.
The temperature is 80,°F
